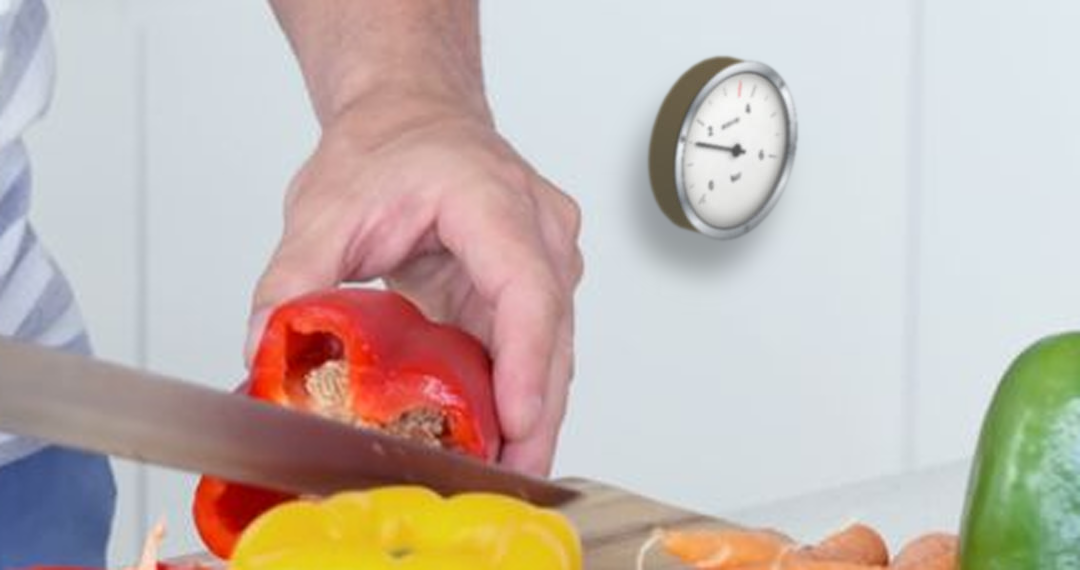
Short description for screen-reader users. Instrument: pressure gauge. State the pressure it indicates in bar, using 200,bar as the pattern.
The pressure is 1.5,bar
